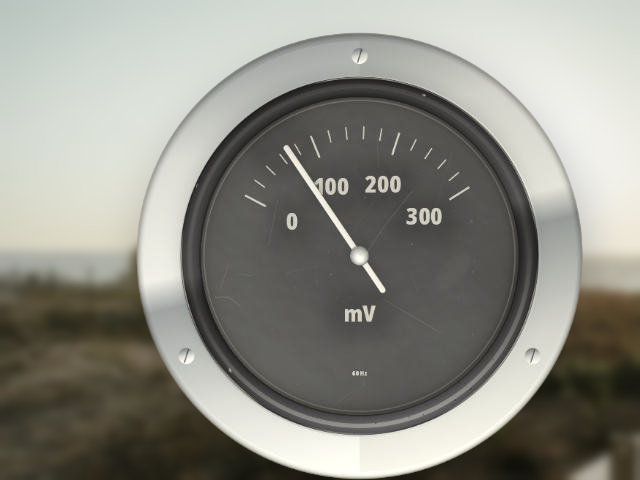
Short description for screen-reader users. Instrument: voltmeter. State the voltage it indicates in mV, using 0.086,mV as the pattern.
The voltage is 70,mV
